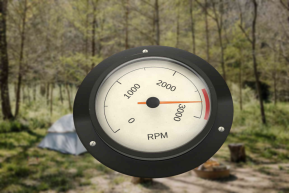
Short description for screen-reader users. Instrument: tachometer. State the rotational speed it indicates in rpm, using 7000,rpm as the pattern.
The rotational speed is 2750,rpm
